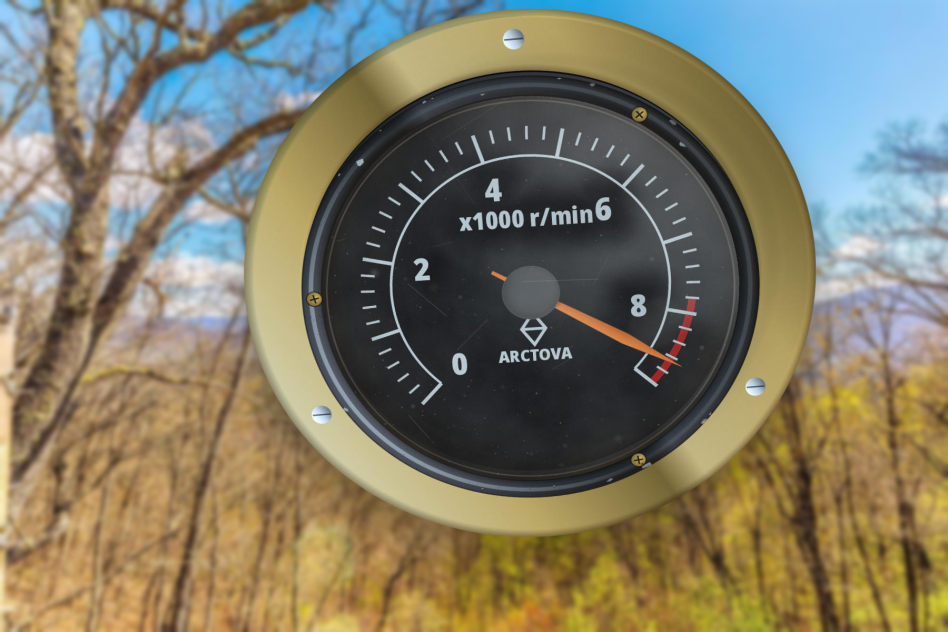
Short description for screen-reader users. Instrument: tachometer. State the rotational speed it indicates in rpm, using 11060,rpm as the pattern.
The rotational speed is 8600,rpm
